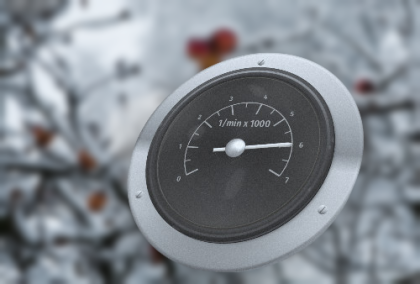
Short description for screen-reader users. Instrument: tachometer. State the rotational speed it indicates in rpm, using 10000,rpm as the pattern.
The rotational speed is 6000,rpm
